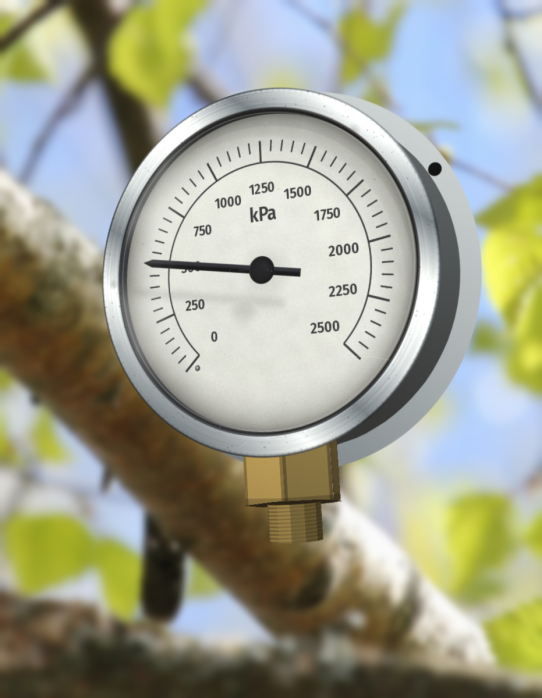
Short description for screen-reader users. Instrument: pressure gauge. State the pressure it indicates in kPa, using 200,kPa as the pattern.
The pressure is 500,kPa
